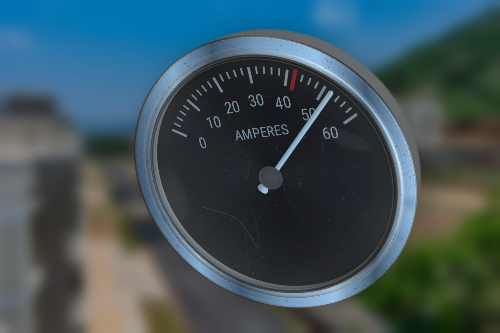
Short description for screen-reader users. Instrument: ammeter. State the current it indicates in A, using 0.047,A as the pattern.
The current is 52,A
